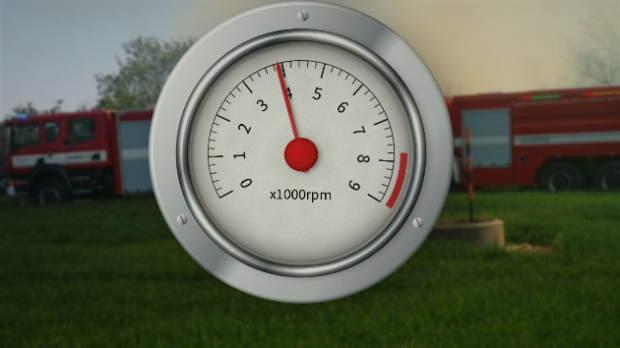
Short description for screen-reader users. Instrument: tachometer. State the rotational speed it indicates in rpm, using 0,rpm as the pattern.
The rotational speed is 3900,rpm
